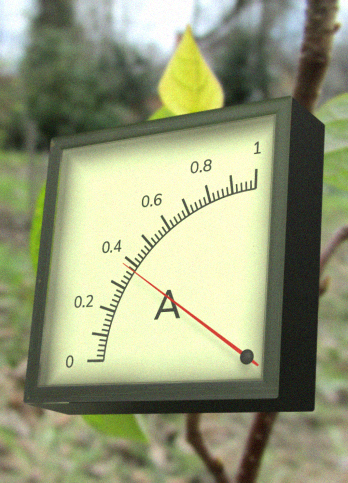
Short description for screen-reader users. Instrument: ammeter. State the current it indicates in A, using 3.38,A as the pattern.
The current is 0.38,A
